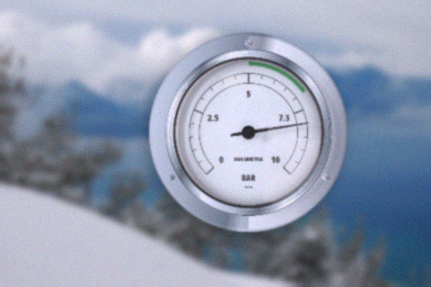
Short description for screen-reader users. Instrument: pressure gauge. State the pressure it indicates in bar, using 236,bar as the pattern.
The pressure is 8,bar
